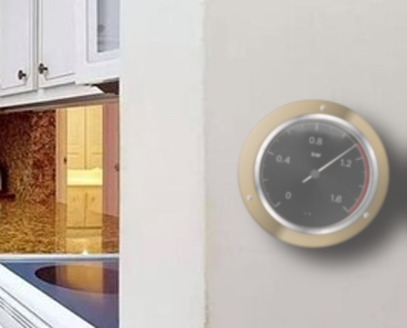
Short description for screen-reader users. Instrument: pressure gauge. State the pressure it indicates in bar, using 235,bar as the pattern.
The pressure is 1.1,bar
